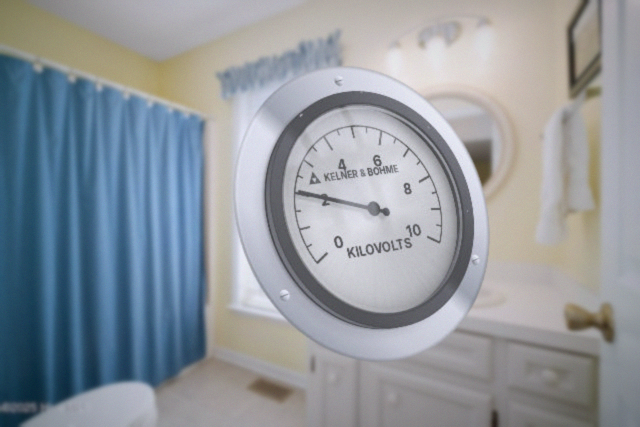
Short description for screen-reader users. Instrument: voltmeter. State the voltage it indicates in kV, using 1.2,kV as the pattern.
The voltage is 2,kV
